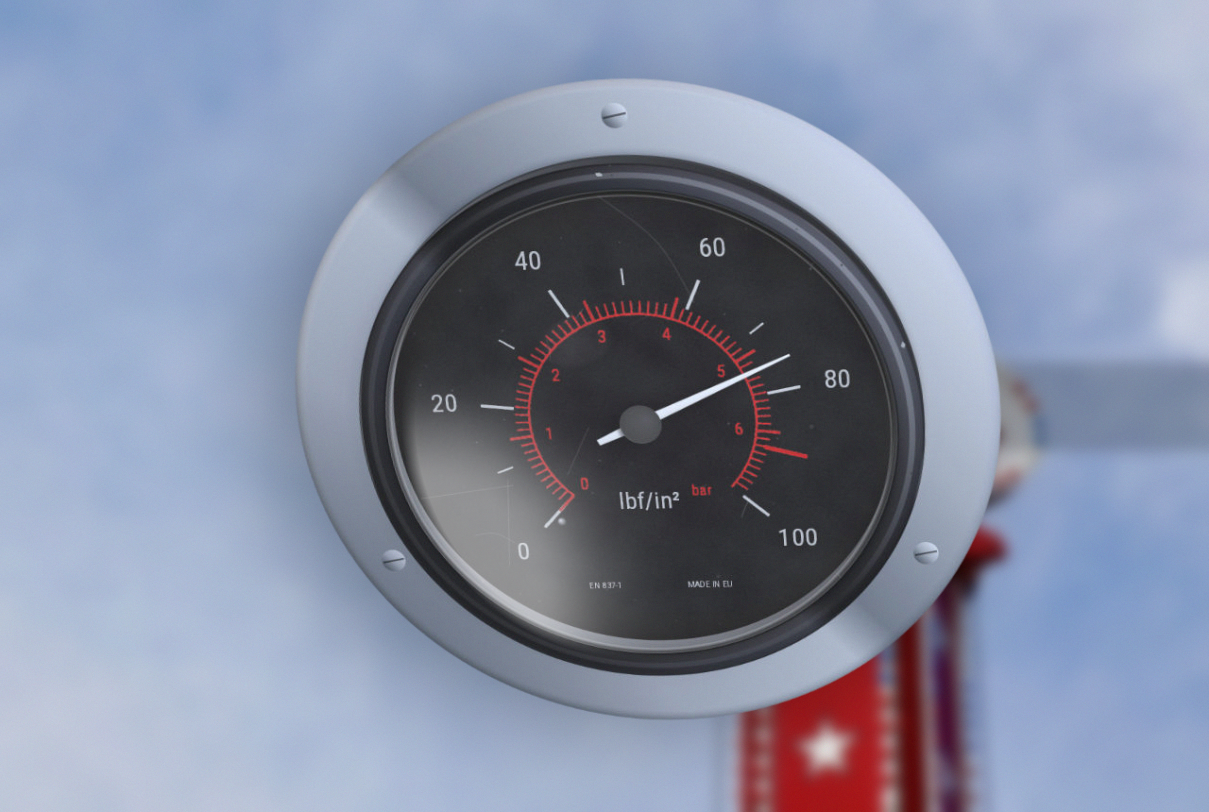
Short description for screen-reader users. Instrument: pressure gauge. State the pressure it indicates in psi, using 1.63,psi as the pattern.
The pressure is 75,psi
